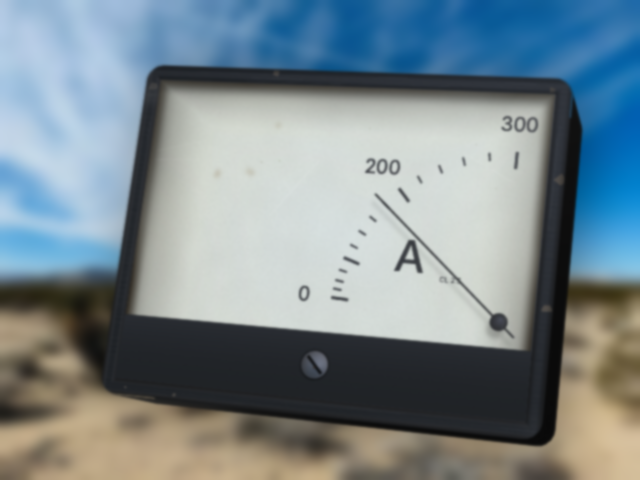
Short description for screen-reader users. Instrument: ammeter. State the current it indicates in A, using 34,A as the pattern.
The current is 180,A
